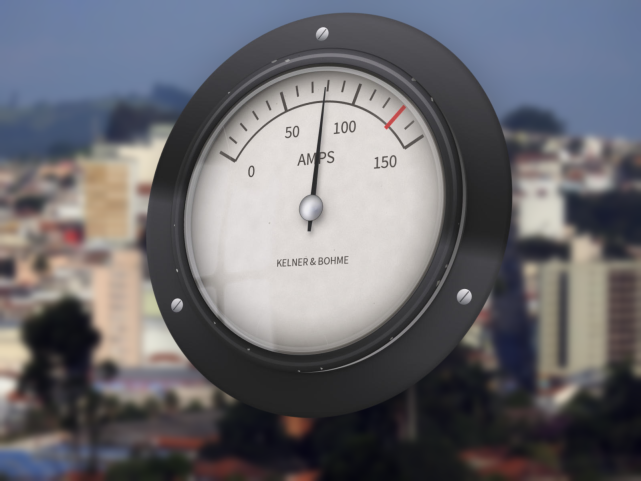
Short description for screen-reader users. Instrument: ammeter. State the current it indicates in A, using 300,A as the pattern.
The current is 80,A
